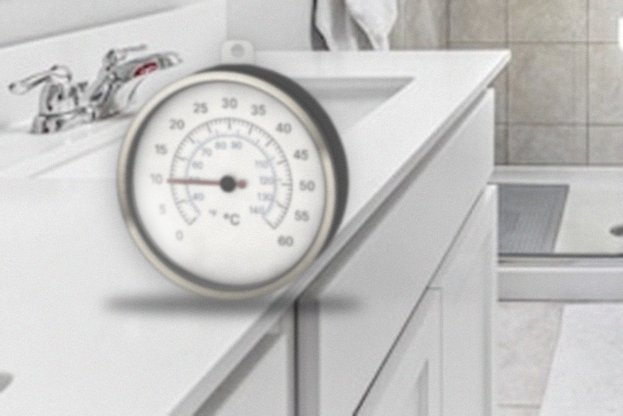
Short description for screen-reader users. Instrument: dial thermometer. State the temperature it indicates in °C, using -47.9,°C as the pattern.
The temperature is 10,°C
